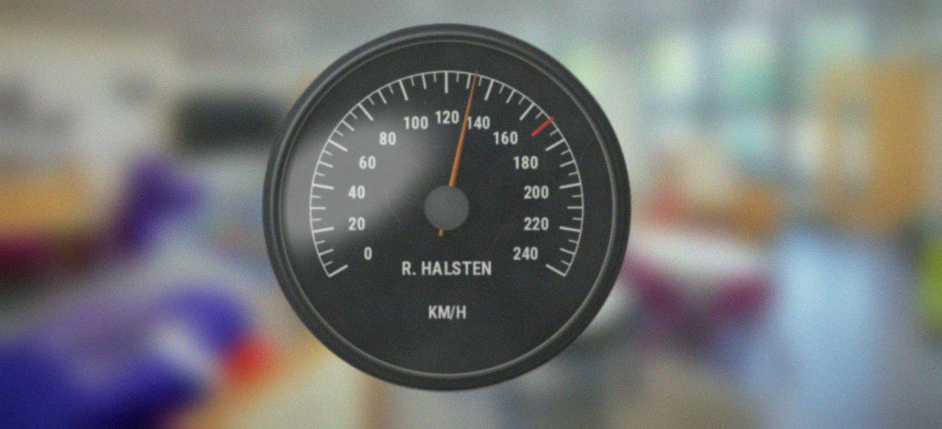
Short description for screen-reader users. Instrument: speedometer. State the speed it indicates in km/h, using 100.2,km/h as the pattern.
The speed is 132.5,km/h
